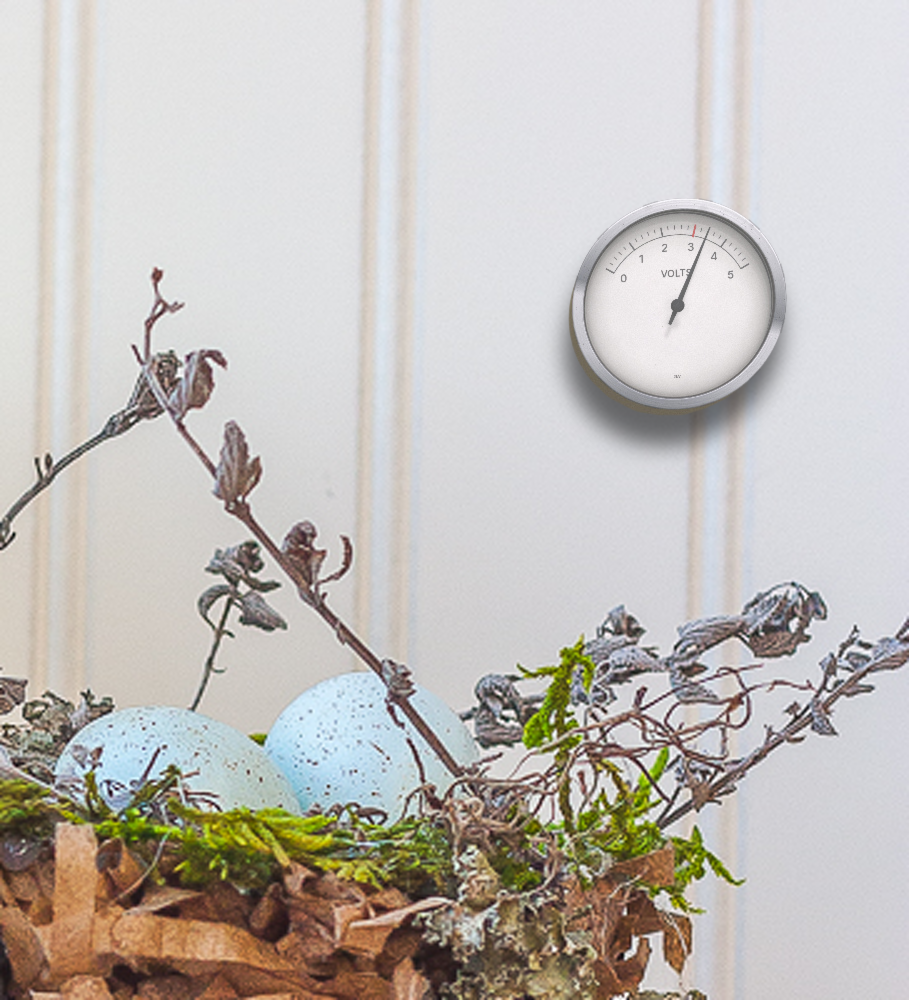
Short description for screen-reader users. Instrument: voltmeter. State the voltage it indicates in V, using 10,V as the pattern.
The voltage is 3.4,V
